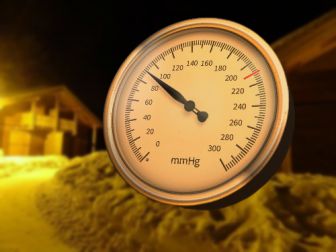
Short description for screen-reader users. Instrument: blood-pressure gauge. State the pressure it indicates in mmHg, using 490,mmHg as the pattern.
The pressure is 90,mmHg
